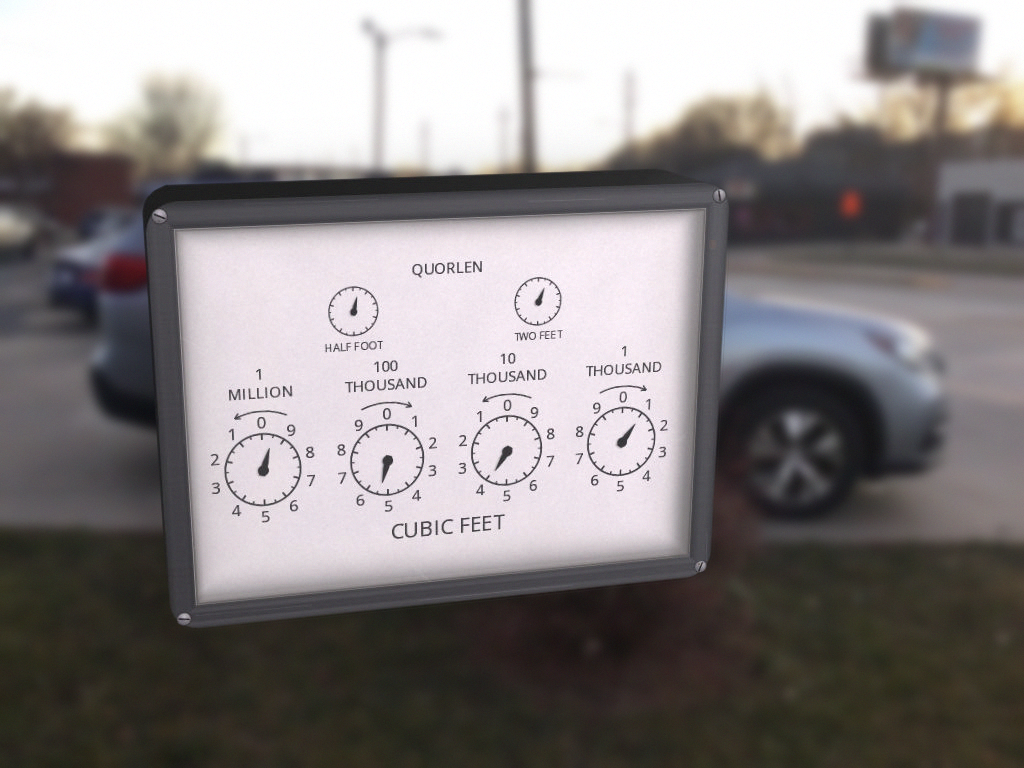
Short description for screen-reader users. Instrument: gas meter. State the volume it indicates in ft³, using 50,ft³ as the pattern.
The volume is 954100,ft³
